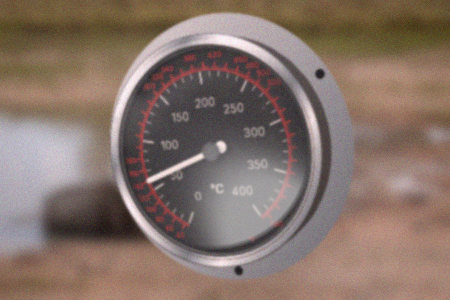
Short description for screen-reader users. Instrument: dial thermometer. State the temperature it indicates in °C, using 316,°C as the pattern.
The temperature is 60,°C
